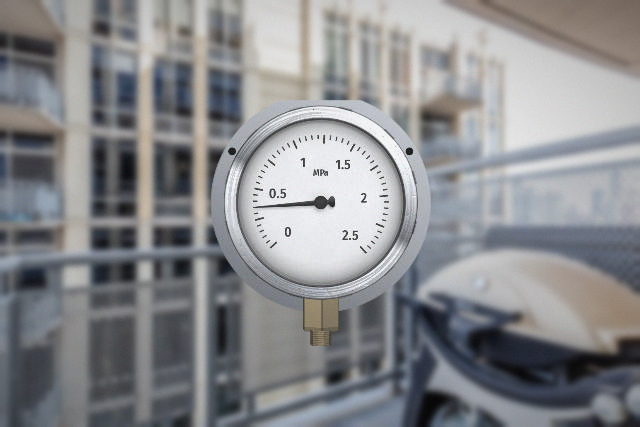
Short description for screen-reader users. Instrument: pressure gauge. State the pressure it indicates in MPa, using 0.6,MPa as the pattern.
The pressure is 0.35,MPa
